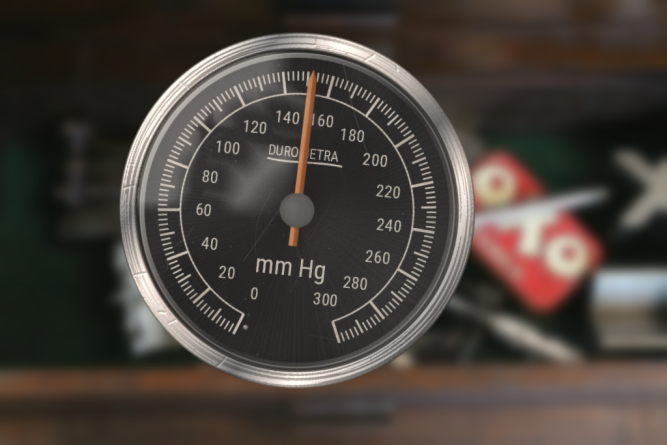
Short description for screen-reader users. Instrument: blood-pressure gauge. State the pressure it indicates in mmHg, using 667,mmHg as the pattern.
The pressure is 152,mmHg
